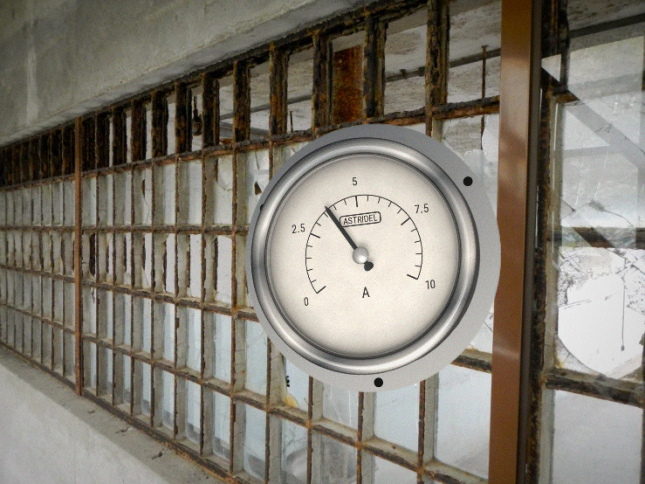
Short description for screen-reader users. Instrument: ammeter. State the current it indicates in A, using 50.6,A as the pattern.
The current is 3.75,A
